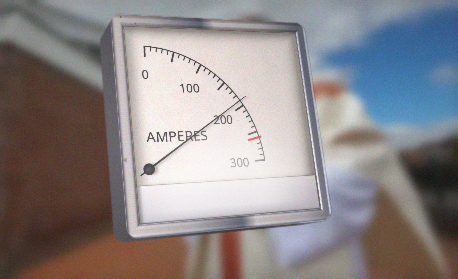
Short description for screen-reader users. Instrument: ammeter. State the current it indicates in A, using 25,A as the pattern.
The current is 190,A
